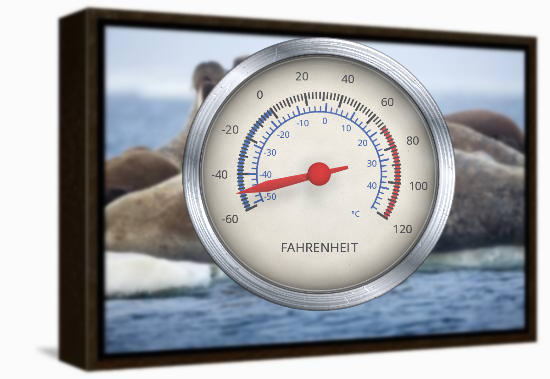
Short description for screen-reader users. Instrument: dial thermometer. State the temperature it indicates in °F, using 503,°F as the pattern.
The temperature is -50,°F
